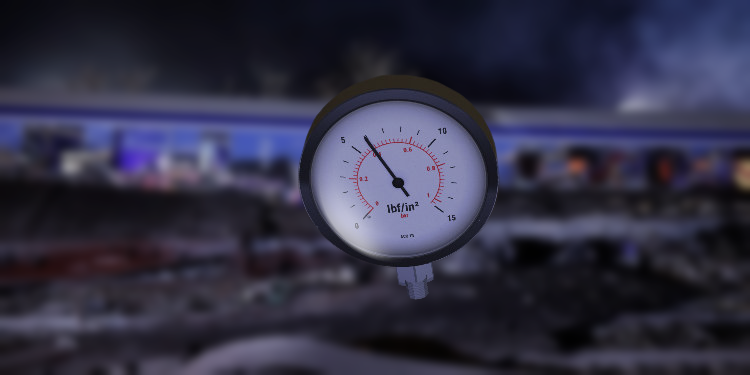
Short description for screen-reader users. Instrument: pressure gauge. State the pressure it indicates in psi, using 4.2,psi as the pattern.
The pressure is 6,psi
